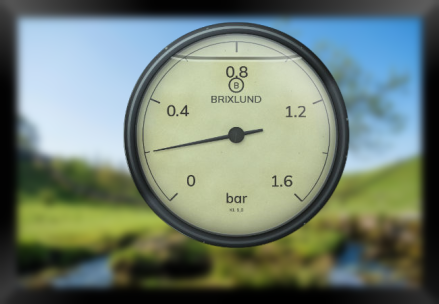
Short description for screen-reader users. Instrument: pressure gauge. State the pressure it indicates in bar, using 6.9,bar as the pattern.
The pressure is 0.2,bar
